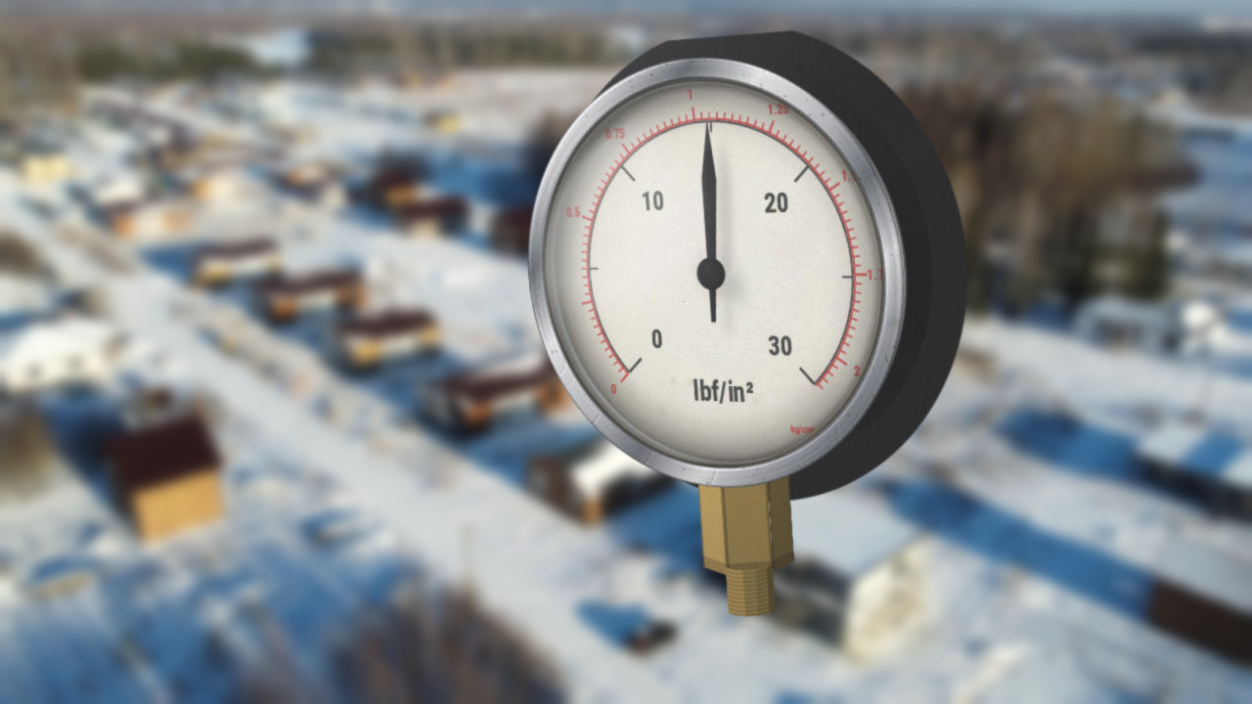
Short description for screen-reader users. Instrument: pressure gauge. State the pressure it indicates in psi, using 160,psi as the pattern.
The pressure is 15,psi
